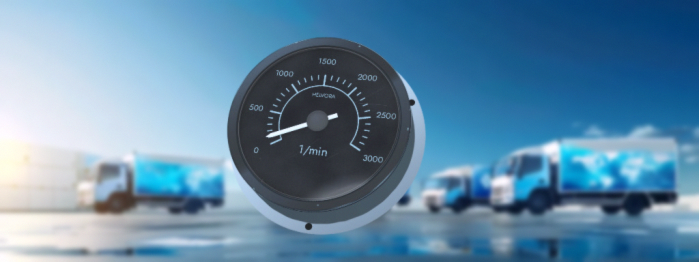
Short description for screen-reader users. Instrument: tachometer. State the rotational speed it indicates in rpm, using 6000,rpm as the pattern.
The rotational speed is 100,rpm
